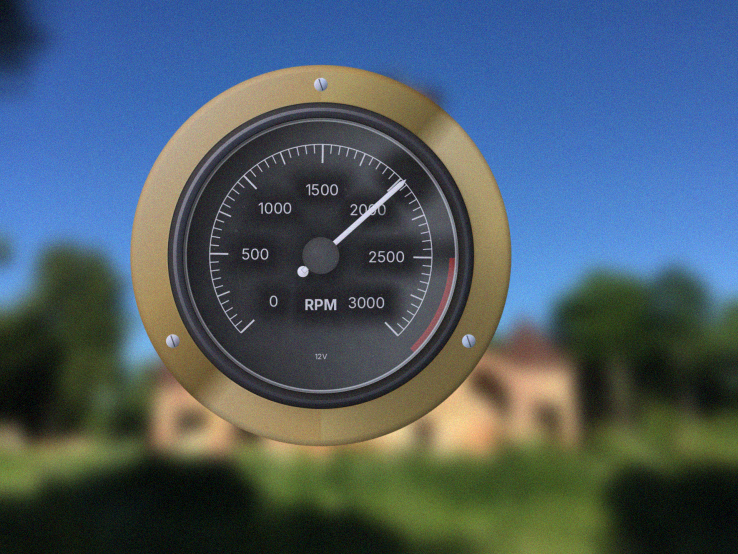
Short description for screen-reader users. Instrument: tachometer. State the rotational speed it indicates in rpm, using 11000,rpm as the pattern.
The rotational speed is 2025,rpm
